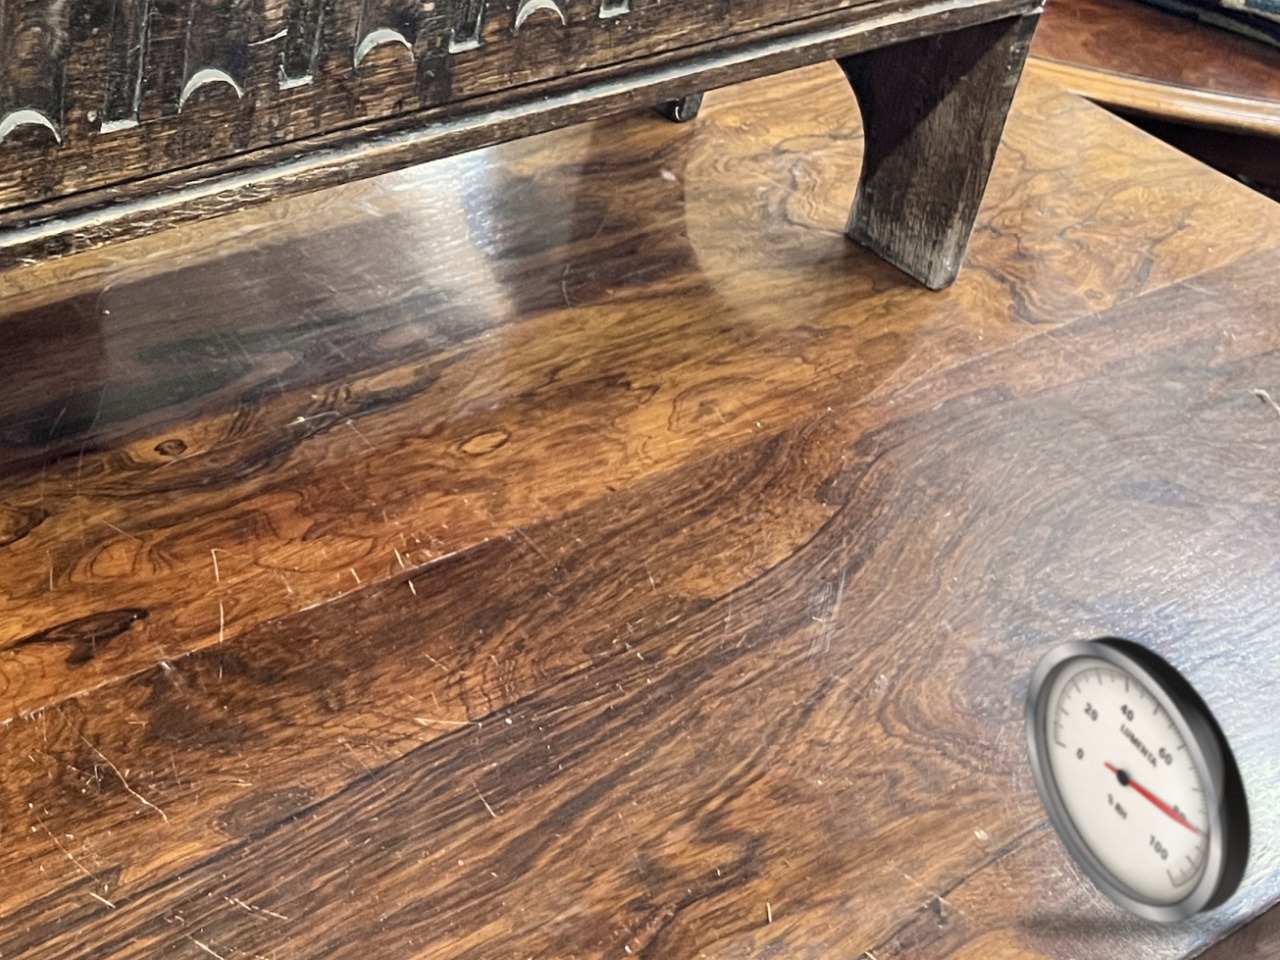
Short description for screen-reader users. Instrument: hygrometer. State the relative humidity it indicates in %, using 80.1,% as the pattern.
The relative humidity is 80,%
